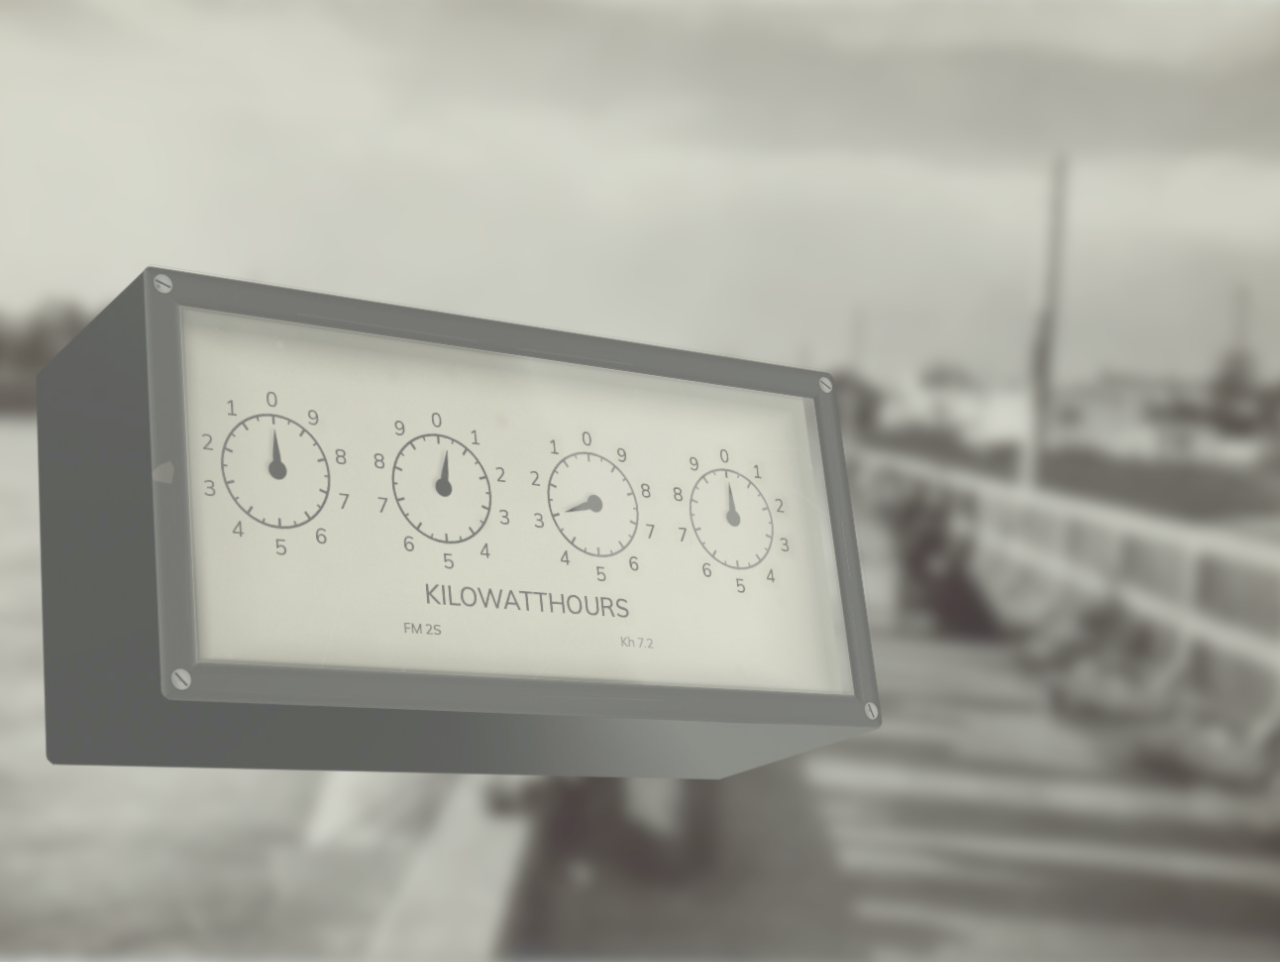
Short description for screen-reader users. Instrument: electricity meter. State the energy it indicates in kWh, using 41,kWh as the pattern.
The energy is 30,kWh
